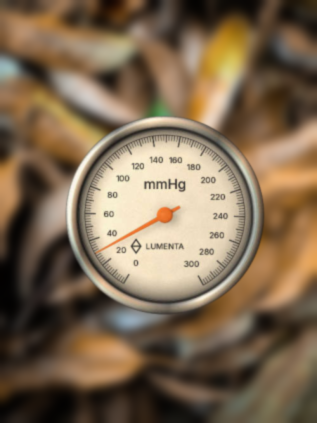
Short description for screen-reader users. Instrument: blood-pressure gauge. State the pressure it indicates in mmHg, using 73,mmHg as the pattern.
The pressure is 30,mmHg
